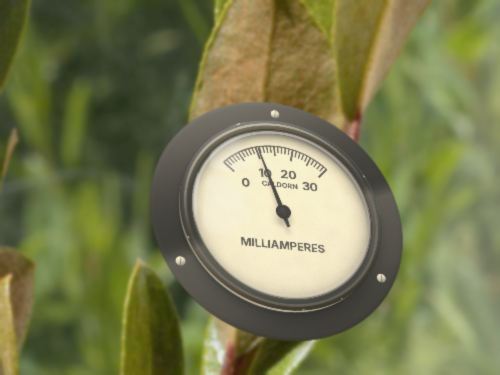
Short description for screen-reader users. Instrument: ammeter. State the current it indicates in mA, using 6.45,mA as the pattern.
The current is 10,mA
